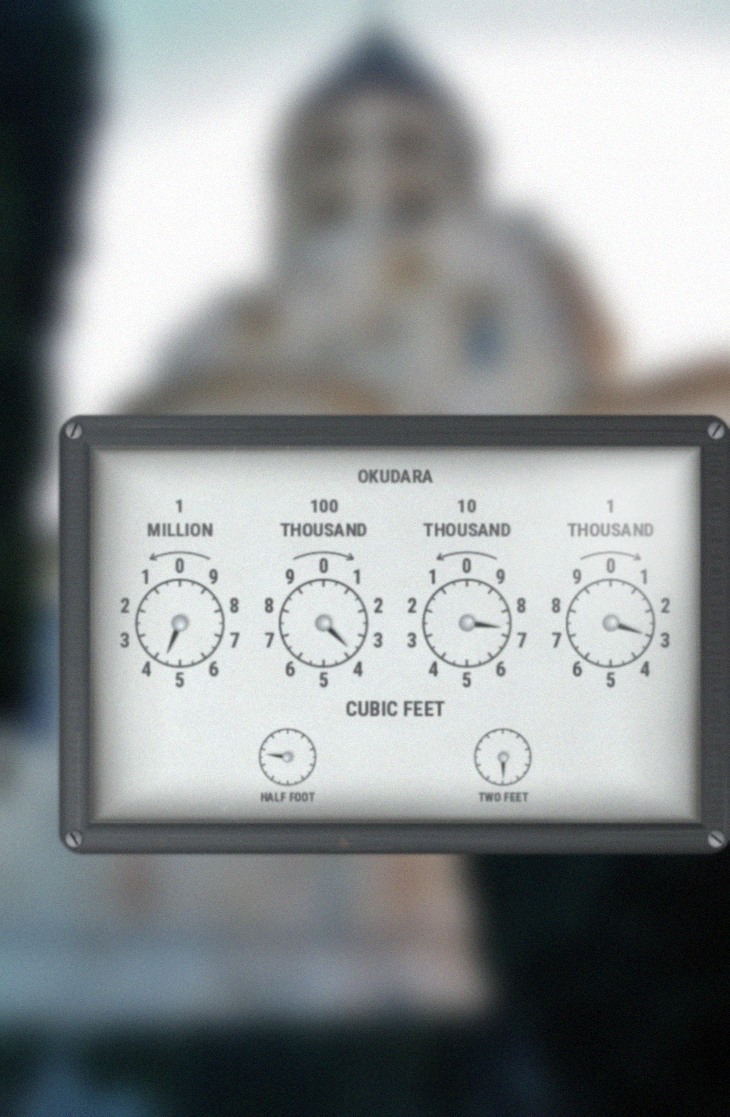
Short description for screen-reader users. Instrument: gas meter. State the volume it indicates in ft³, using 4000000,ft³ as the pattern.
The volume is 437300,ft³
